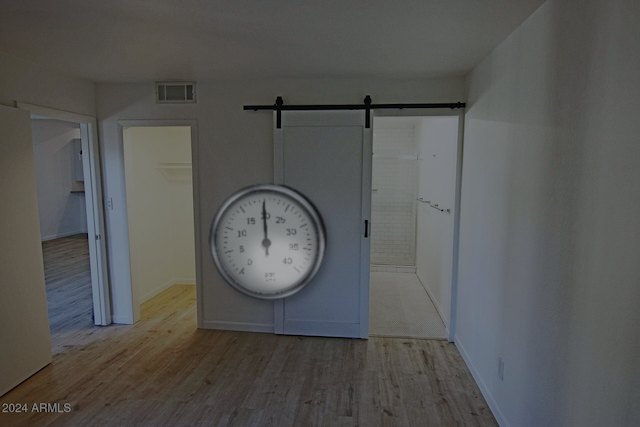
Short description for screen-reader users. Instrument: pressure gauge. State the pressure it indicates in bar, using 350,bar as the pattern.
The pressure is 20,bar
